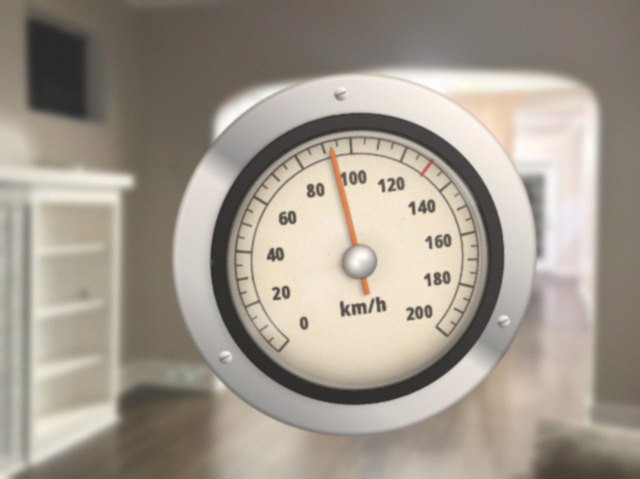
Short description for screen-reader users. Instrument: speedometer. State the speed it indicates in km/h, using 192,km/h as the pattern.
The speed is 92.5,km/h
